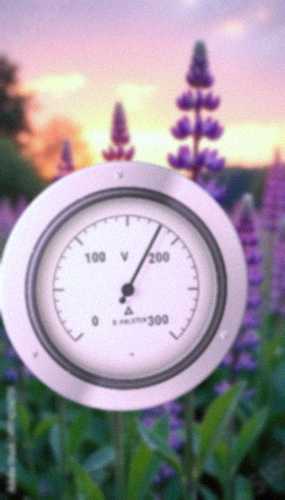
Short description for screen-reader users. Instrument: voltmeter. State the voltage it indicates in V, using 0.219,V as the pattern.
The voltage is 180,V
